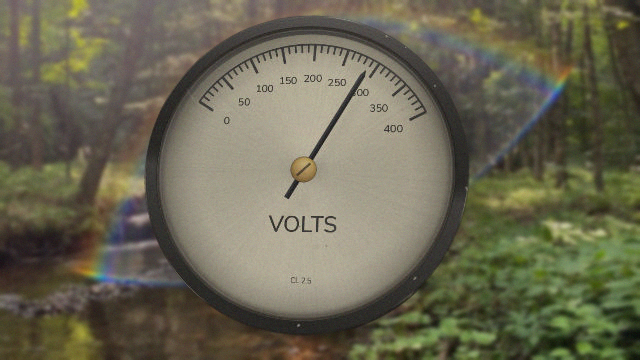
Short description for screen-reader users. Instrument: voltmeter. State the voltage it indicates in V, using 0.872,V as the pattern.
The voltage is 290,V
